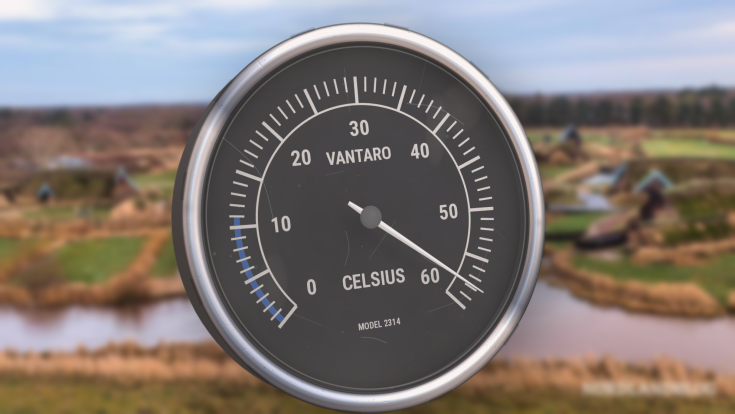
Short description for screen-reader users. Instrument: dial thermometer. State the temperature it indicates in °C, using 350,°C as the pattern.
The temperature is 58,°C
